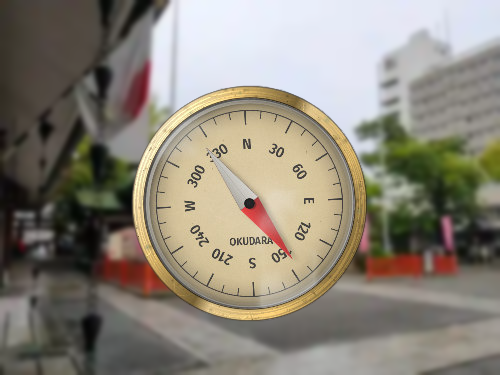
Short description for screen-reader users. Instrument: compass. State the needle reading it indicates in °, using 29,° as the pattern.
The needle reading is 145,°
